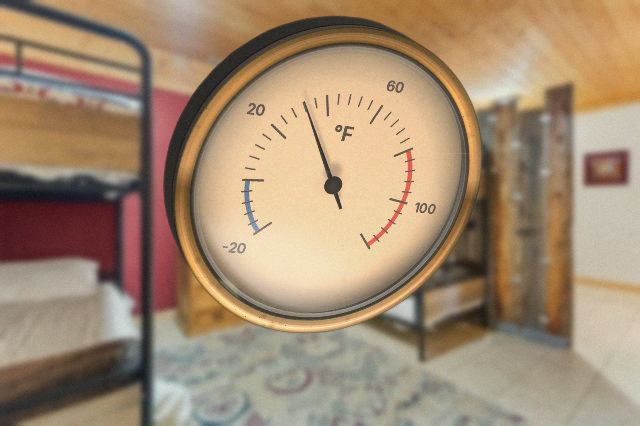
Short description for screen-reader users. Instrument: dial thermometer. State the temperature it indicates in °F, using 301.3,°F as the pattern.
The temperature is 32,°F
